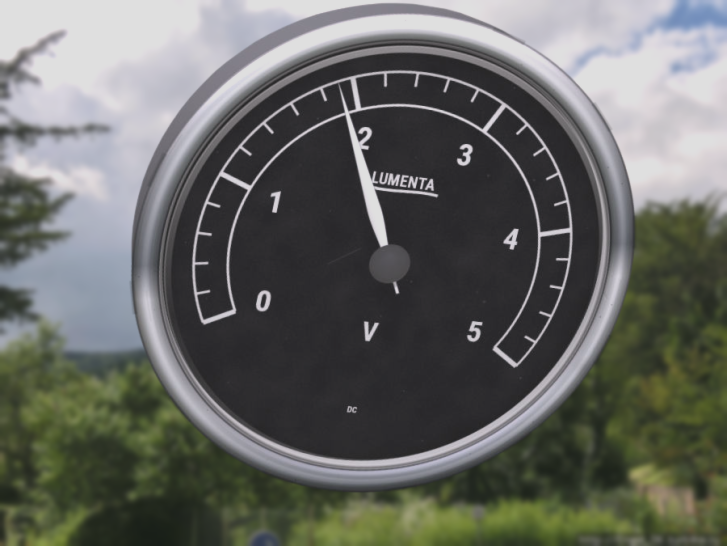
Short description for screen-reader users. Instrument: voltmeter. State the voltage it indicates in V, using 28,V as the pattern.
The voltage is 1.9,V
